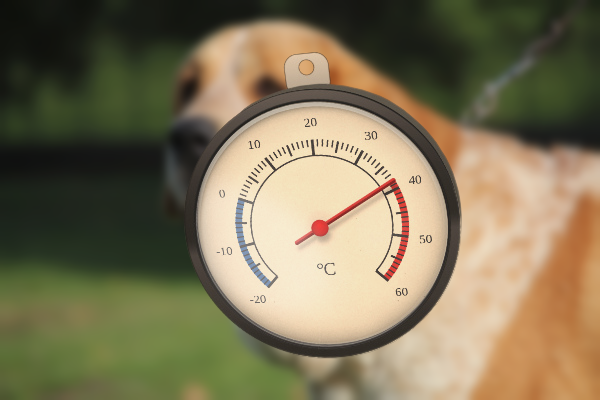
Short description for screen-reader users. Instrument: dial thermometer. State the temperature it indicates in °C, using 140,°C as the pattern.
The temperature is 38,°C
